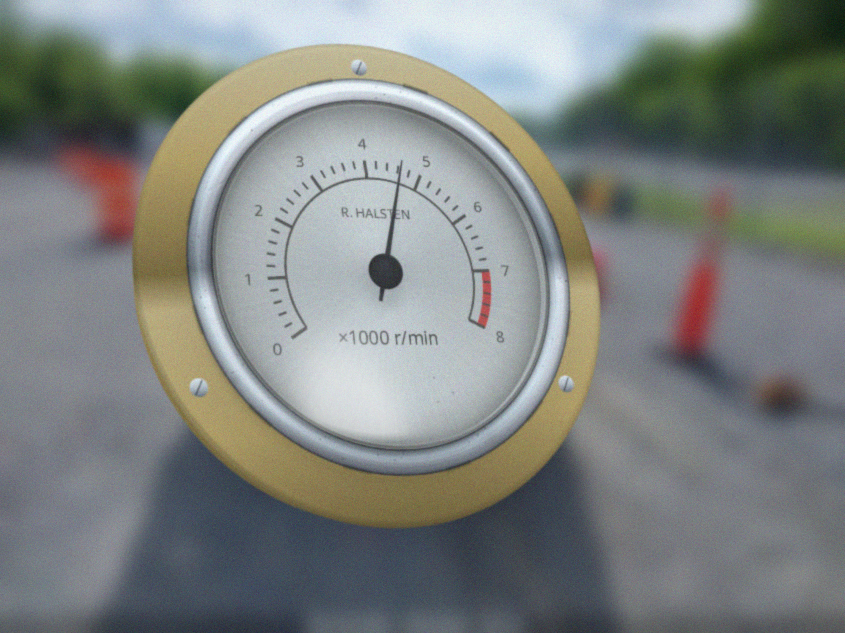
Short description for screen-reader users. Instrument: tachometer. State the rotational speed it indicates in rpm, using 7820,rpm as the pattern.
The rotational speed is 4600,rpm
